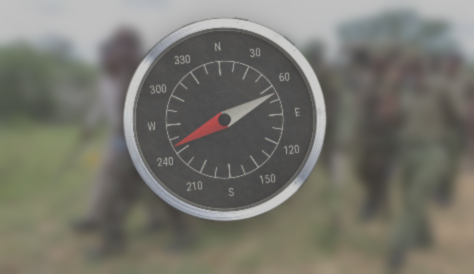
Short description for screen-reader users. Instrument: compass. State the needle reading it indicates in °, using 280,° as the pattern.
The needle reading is 247.5,°
